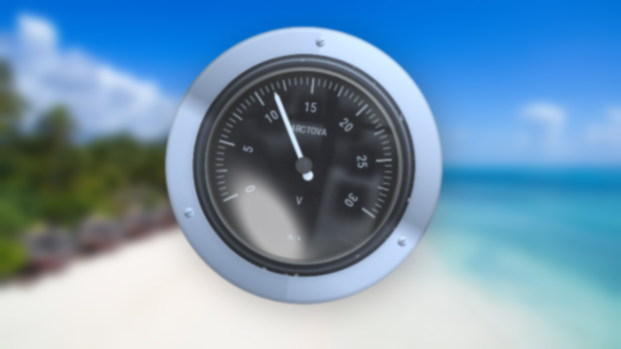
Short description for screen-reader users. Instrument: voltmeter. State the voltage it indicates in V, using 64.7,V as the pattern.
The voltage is 11.5,V
